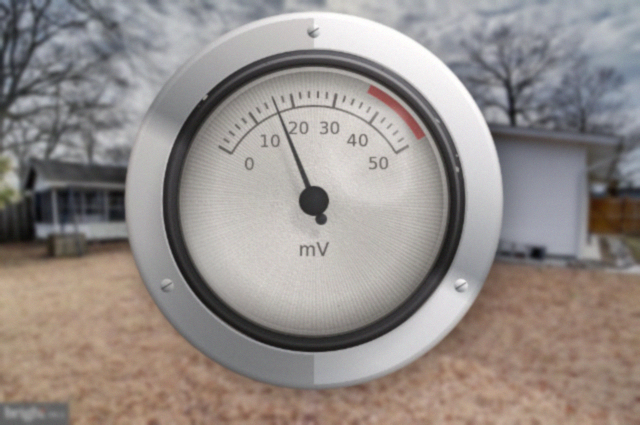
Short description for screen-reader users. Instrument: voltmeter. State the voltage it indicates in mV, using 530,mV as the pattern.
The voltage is 16,mV
